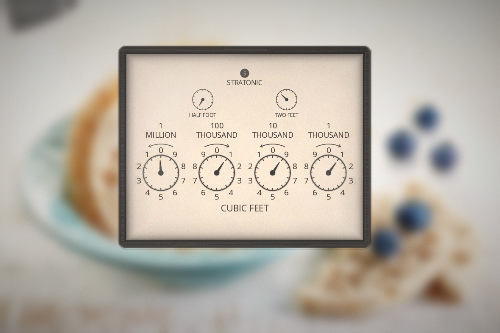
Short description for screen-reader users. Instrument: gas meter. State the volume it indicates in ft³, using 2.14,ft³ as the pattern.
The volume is 9100,ft³
